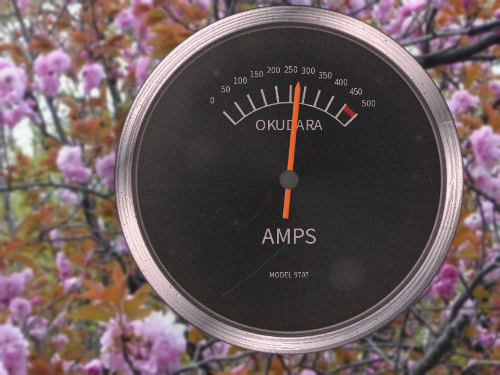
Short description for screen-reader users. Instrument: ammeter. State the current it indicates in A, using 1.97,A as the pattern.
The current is 275,A
